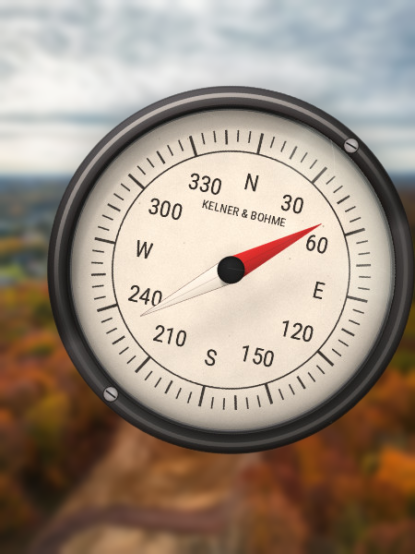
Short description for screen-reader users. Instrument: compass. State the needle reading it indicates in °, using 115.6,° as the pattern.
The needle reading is 50,°
